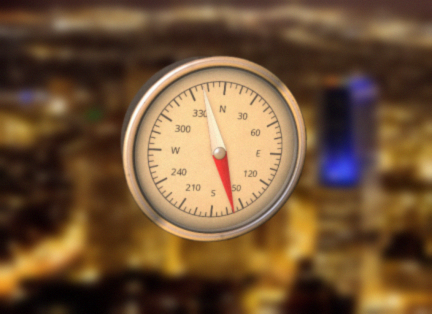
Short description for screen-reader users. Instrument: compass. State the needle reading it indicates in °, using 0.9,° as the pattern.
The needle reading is 160,°
